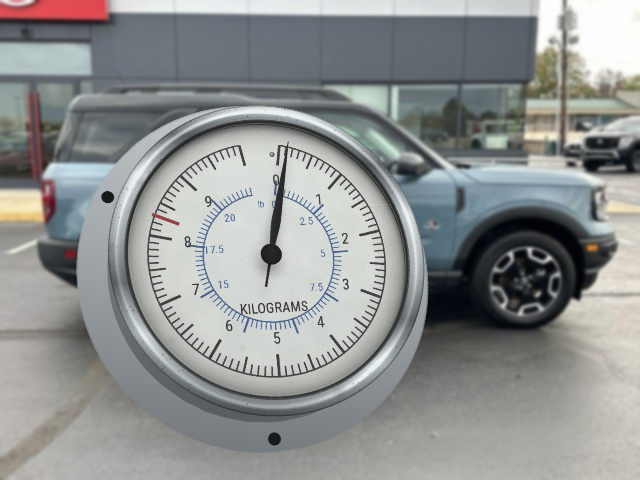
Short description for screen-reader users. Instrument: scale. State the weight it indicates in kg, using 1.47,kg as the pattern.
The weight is 0.1,kg
